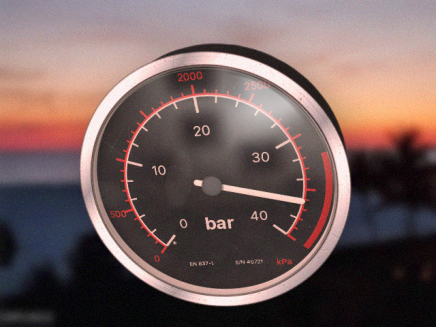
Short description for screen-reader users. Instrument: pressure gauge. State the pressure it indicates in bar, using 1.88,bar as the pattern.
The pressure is 36,bar
